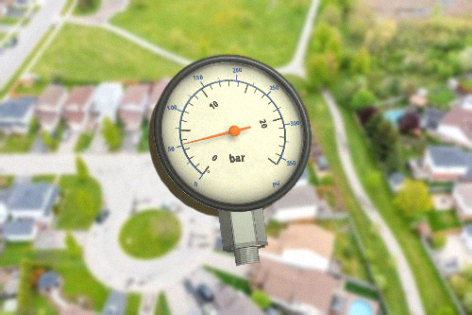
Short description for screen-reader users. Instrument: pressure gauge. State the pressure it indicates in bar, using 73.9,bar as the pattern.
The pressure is 3.5,bar
